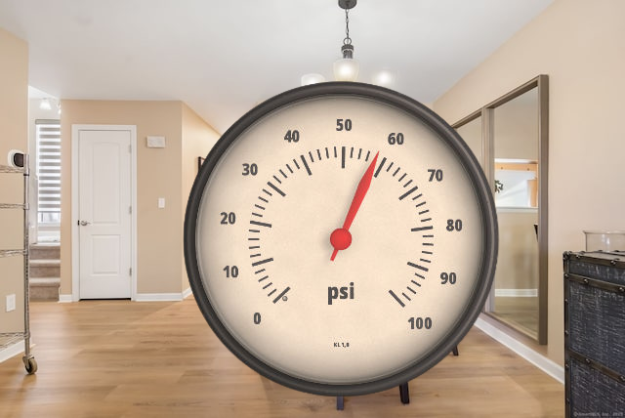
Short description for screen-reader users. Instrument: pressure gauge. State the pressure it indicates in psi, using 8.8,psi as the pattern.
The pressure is 58,psi
